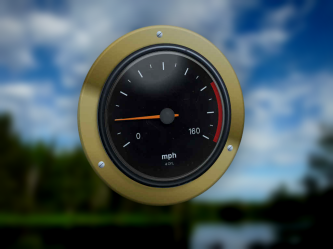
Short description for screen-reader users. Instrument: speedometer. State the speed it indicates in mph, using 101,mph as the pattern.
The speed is 20,mph
